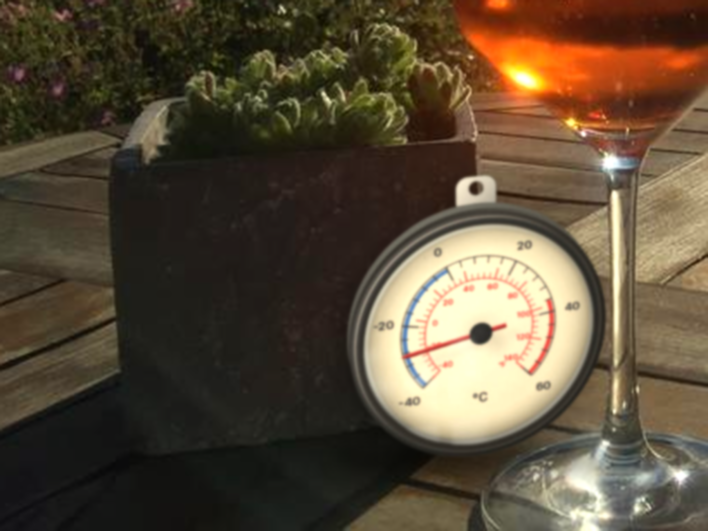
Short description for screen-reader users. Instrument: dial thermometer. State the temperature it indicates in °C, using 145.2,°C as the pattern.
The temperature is -28,°C
